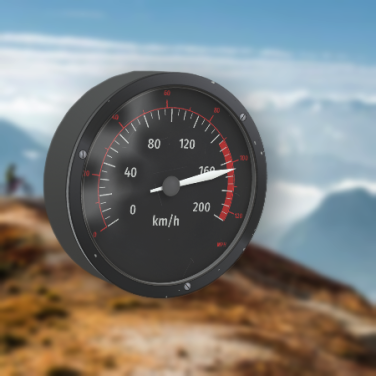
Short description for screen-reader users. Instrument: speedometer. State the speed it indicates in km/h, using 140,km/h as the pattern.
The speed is 165,km/h
